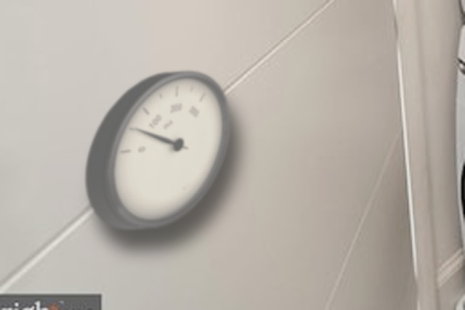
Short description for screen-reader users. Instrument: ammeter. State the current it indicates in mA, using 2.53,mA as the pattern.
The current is 50,mA
